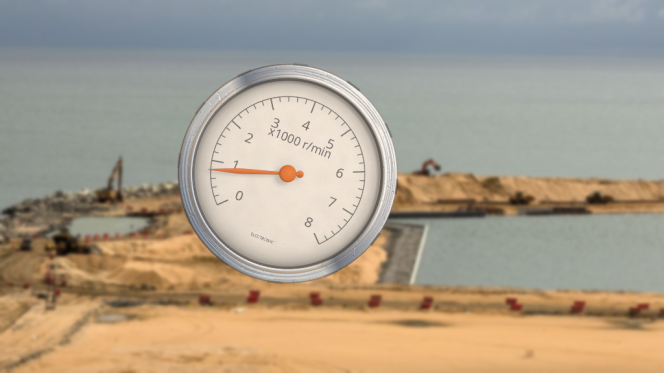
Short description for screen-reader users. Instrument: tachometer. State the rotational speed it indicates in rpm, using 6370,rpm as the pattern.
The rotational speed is 800,rpm
